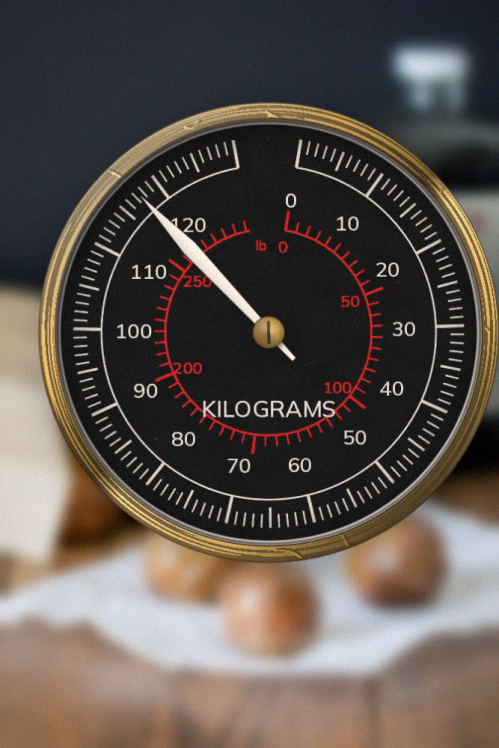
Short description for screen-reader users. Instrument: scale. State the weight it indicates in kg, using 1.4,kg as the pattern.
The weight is 117.5,kg
